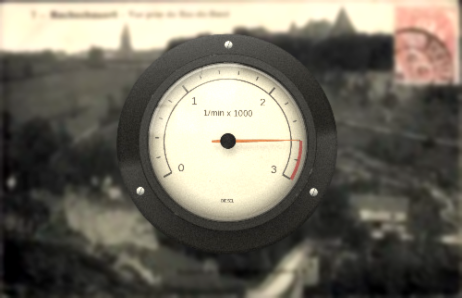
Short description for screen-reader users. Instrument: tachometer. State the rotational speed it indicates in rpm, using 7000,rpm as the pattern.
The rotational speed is 2600,rpm
